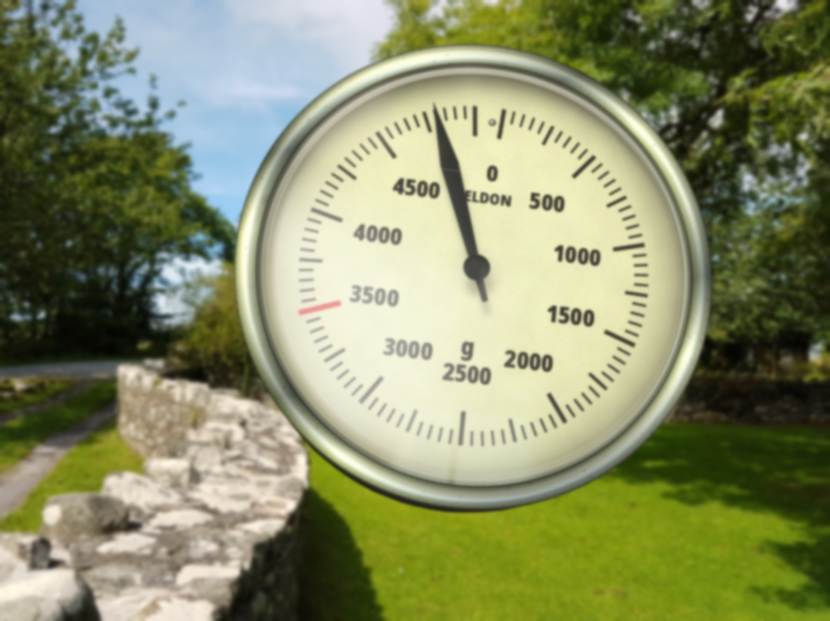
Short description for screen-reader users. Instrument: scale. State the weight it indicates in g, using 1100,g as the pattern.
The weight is 4800,g
